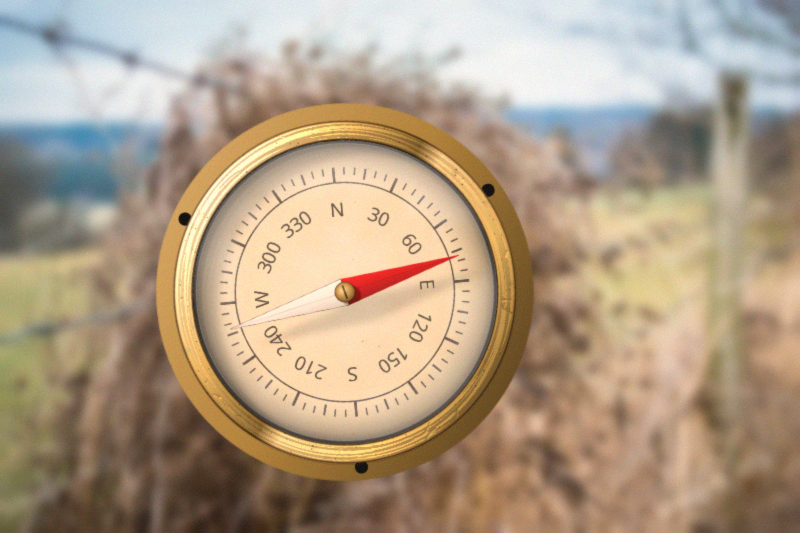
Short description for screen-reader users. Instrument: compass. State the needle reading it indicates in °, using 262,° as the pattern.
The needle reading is 77.5,°
